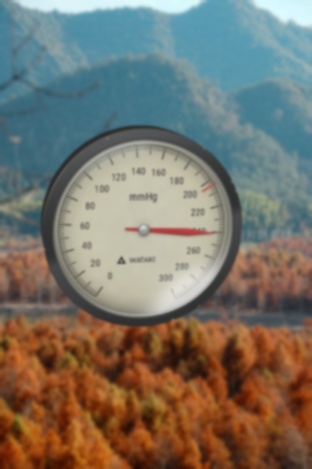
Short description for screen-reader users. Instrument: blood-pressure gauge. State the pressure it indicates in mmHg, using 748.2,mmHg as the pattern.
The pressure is 240,mmHg
